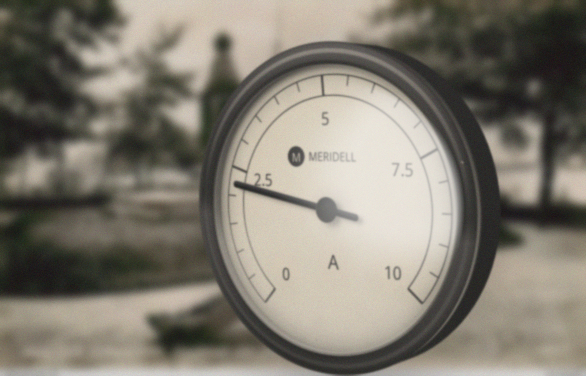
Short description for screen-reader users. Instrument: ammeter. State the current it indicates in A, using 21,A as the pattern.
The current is 2.25,A
